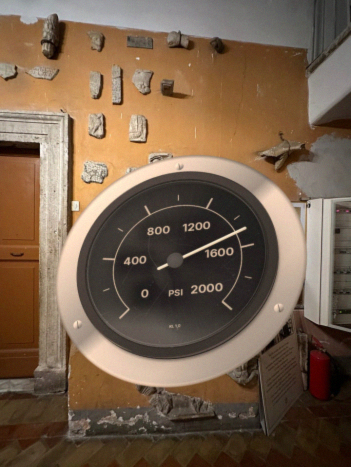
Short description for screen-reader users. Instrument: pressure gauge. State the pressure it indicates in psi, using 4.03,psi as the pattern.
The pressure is 1500,psi
